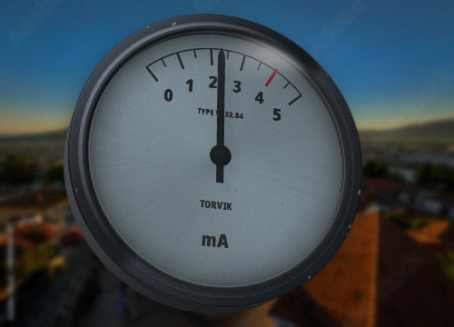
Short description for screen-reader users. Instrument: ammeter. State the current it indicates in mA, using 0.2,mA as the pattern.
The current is 2.25,mA
